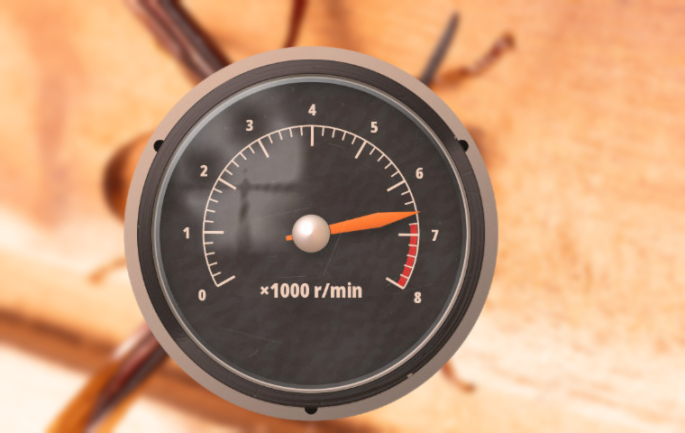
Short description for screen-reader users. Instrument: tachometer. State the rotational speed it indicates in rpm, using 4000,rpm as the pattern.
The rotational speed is 6600,rpm
